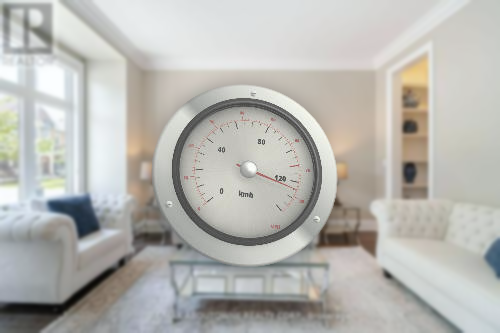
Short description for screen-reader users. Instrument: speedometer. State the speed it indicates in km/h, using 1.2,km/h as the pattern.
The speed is 125,km/h
